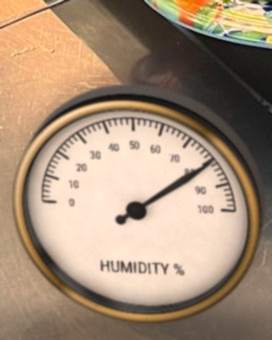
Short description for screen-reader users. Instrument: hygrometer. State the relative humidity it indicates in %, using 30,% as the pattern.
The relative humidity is 80,%
